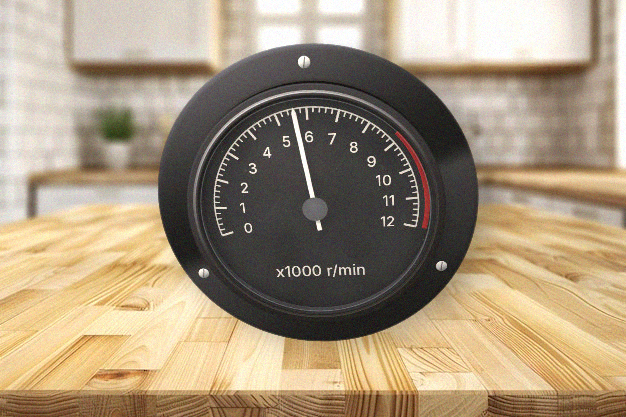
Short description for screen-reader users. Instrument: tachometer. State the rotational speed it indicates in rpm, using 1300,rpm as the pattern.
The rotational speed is 5600,rpm
